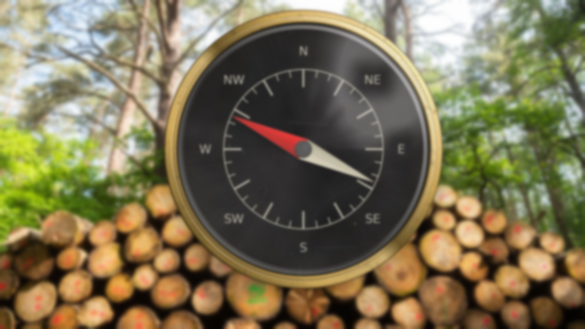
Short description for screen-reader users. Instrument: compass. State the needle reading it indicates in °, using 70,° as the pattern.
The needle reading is 295,°
